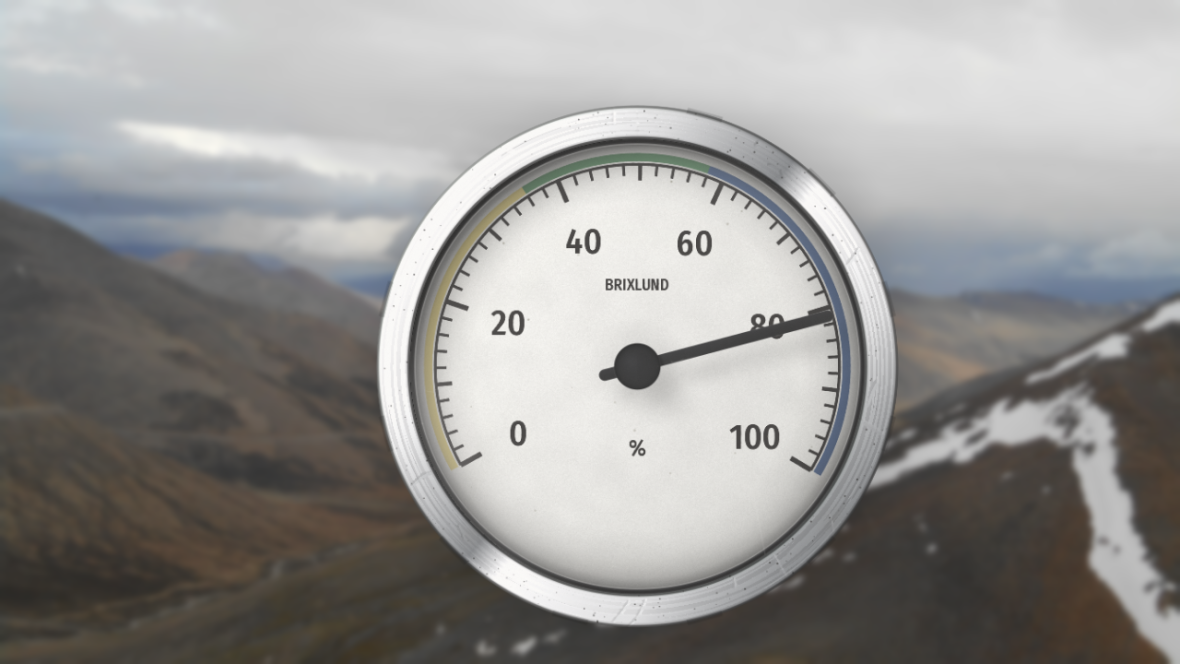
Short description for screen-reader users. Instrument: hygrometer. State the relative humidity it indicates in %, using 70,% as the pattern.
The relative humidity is 81,%
